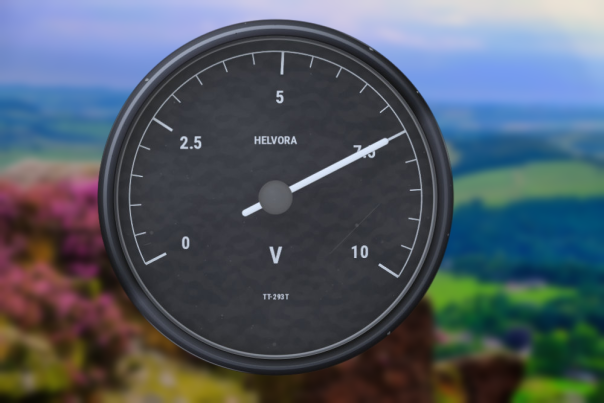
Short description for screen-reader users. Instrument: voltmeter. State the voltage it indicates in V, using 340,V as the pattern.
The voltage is 7.5,V
